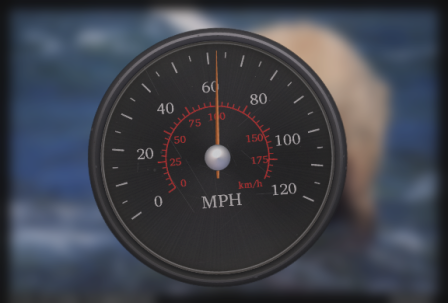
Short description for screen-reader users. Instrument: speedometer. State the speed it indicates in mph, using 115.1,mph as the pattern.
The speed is 62.5,mph
